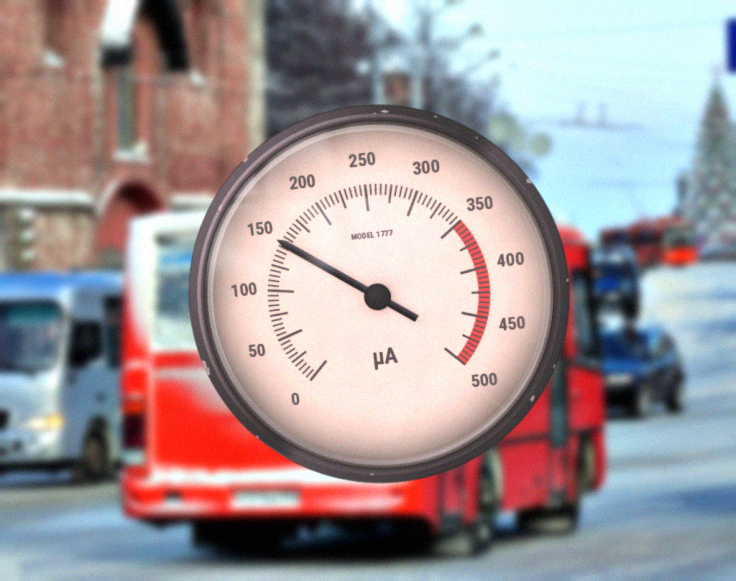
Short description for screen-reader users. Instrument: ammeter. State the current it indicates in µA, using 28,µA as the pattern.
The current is 150,µA
